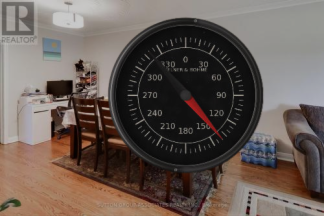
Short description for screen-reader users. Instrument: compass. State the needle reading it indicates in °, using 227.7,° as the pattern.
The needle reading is 140,°
